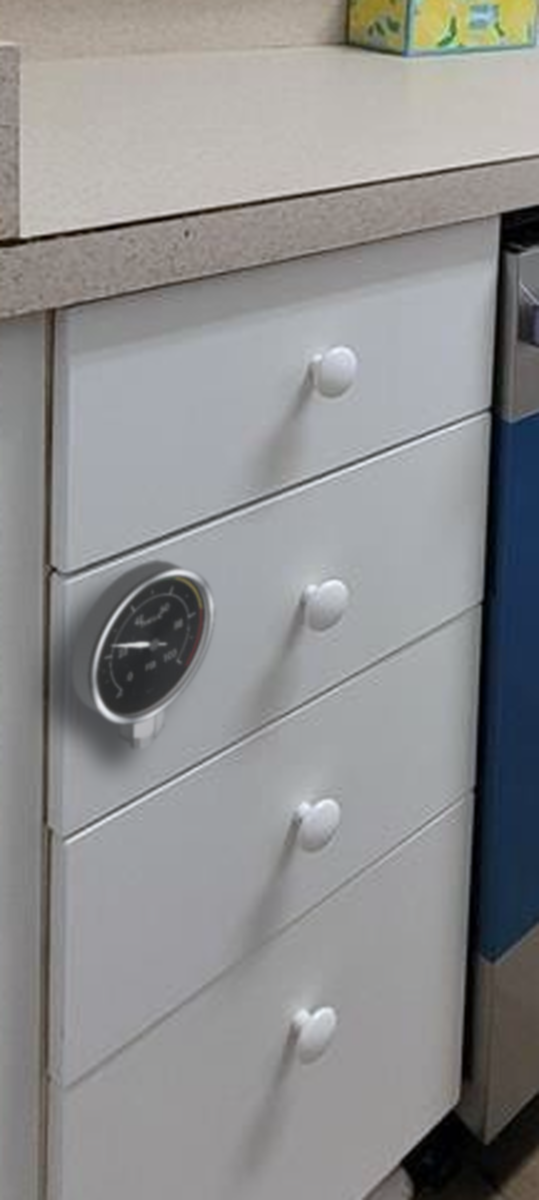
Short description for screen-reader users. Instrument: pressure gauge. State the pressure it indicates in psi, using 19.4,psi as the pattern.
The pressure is 25,psi
